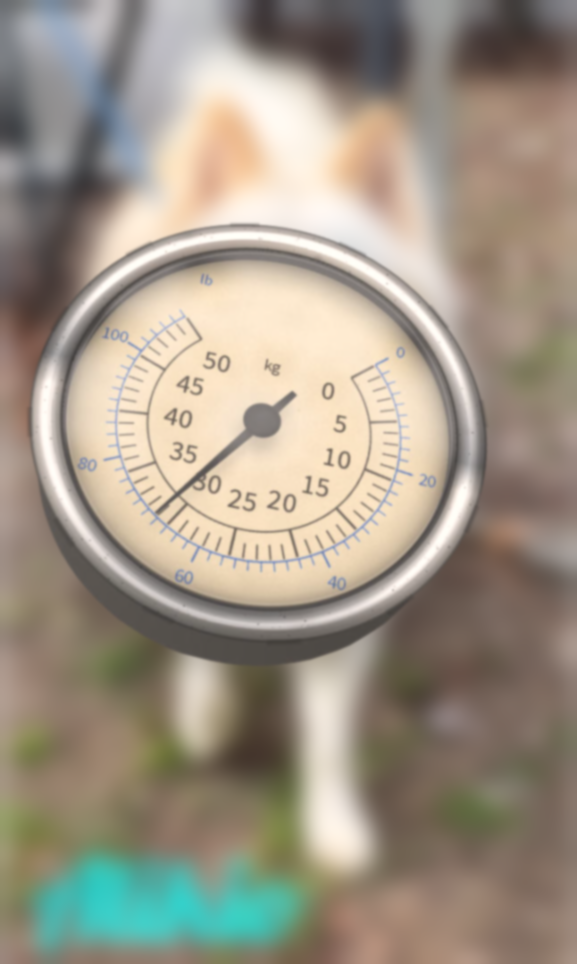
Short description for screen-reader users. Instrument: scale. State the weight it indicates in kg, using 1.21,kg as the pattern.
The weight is 31,kg
